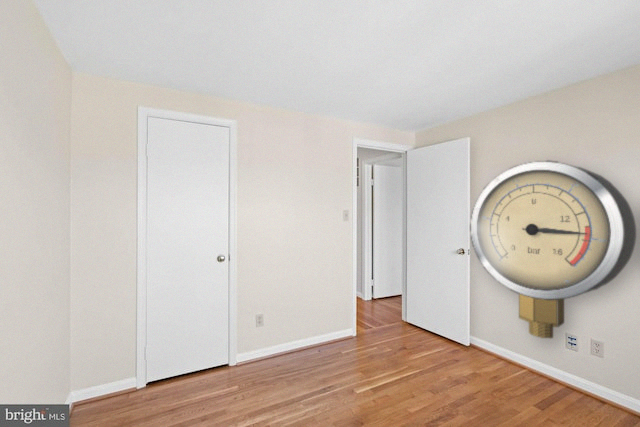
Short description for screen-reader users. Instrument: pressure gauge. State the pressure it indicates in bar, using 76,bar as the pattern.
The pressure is 13.5,bar
